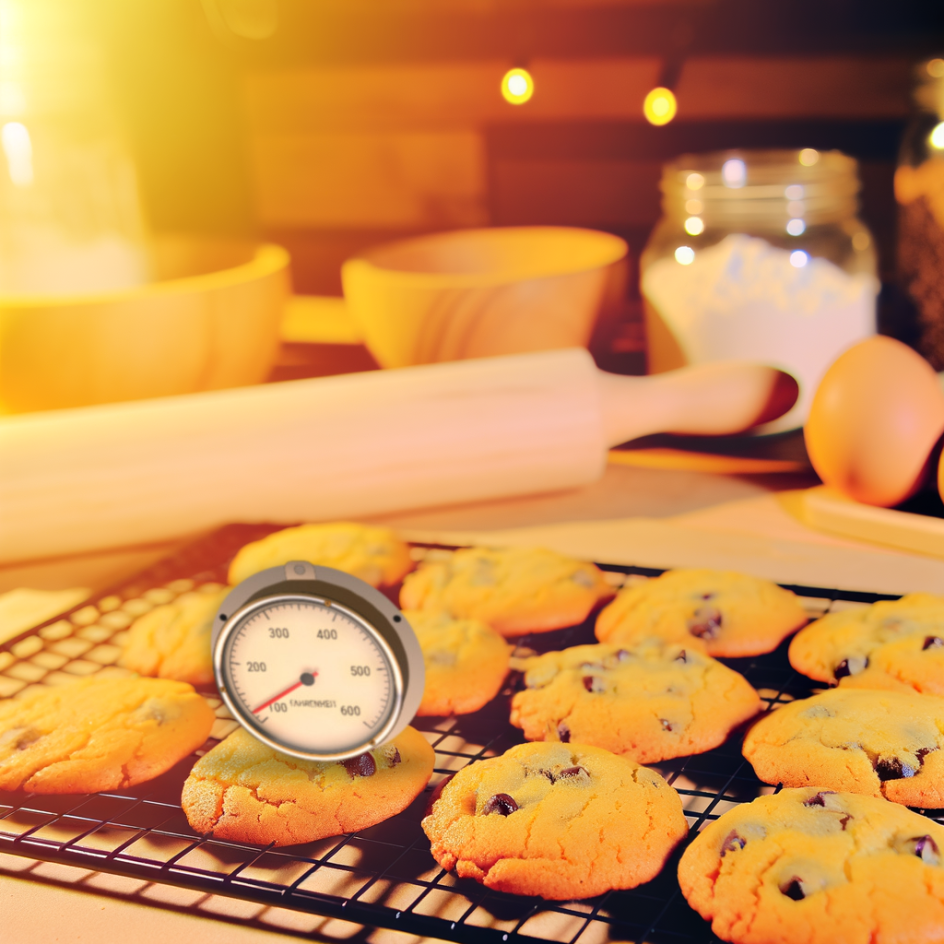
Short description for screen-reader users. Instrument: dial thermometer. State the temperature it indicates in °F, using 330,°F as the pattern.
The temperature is 120,°F
